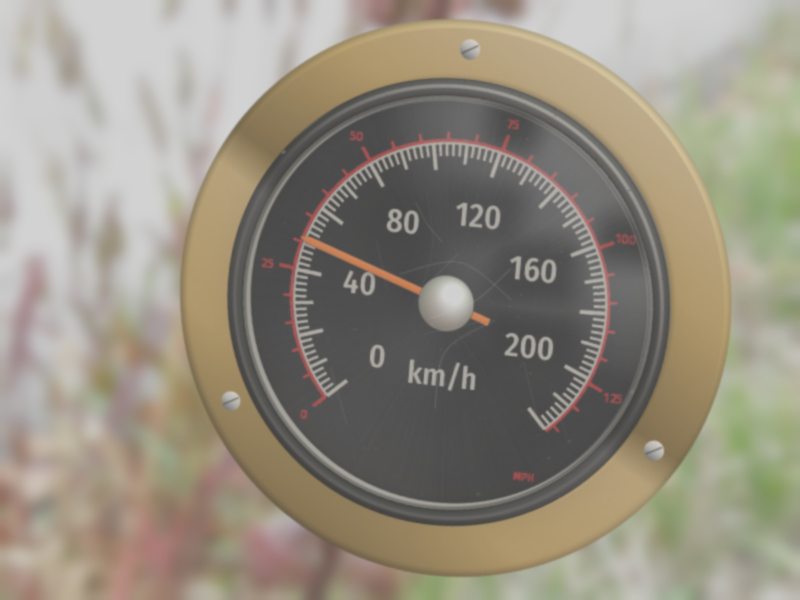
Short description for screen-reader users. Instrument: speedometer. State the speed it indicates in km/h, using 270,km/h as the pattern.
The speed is 50,km/h
